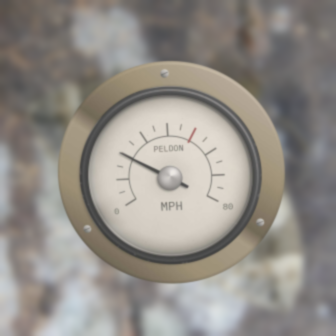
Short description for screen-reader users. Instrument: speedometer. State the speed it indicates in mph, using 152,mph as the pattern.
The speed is 20,mph
